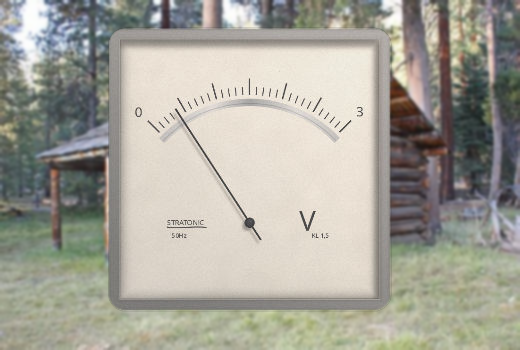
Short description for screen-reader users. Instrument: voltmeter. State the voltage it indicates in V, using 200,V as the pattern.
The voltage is 0.4,V
